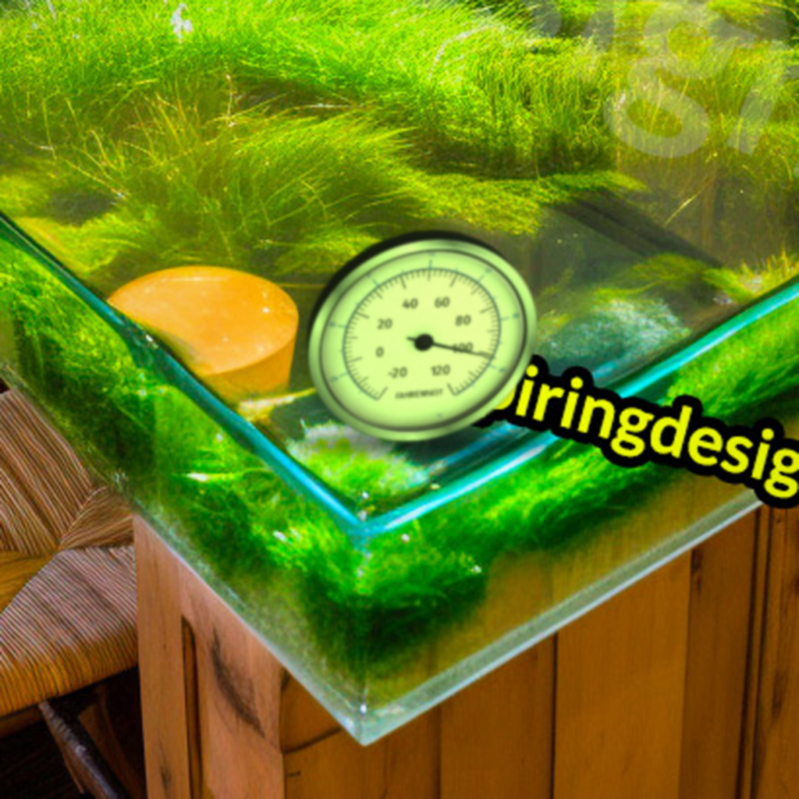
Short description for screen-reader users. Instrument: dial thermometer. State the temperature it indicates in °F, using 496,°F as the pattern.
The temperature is 100,°F
